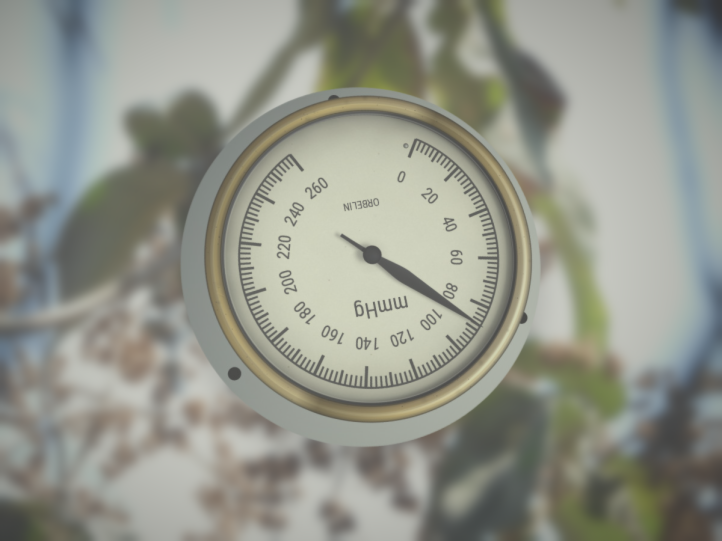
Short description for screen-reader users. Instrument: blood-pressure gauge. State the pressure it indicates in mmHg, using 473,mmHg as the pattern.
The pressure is 88,mmHg
